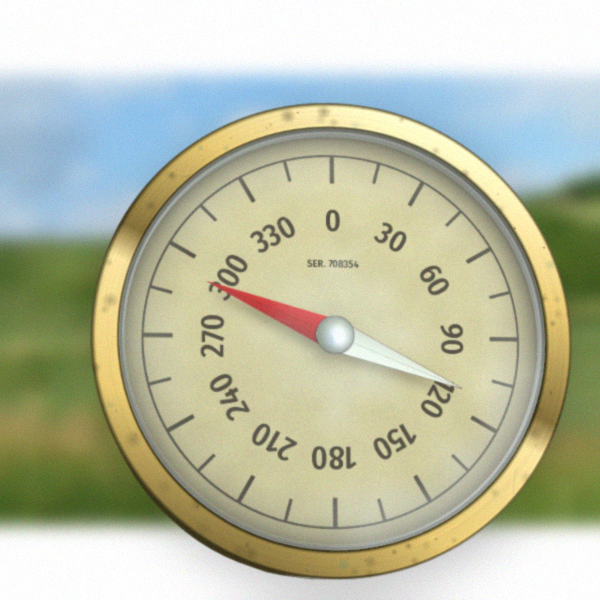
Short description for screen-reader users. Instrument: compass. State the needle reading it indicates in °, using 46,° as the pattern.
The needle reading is 292.5,°
